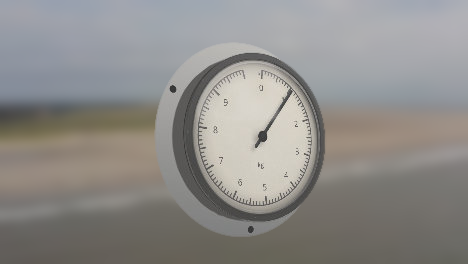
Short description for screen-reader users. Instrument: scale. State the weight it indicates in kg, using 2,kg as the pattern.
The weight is 1,kg
